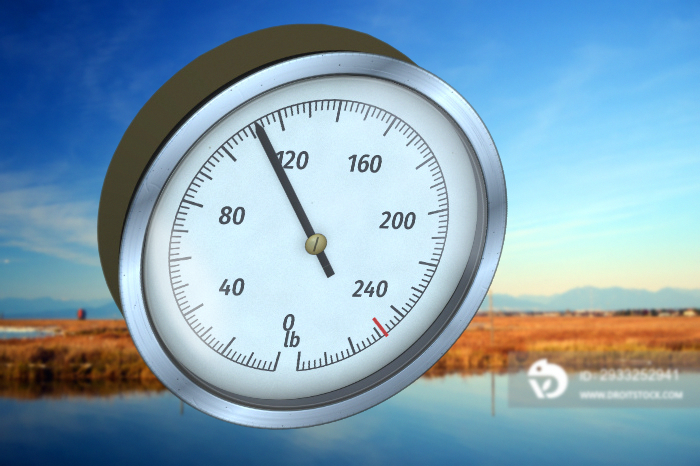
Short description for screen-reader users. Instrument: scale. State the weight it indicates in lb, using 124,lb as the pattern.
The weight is 112,lb
